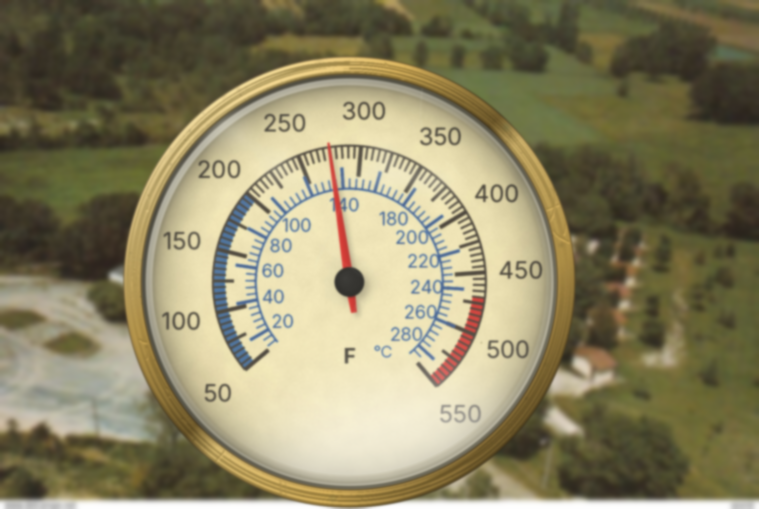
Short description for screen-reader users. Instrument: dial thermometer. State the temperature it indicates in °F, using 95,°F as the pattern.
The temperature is 275,°F
